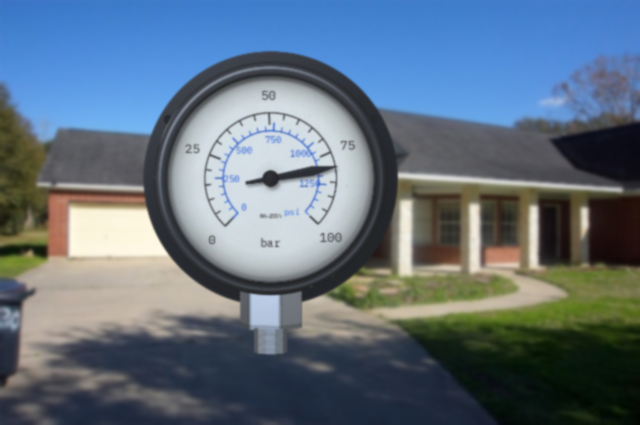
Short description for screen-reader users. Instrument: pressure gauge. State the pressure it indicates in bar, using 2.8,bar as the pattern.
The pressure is 80,bar
